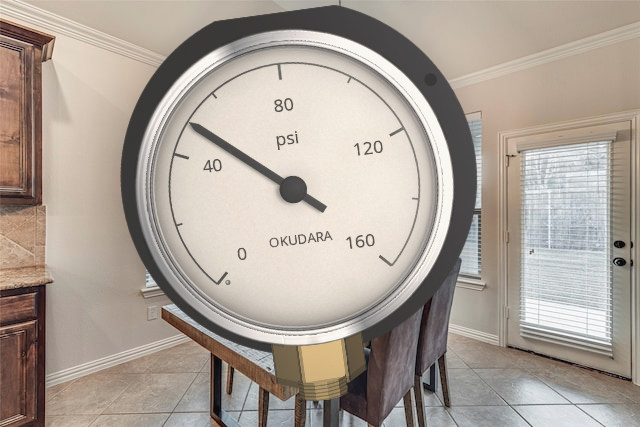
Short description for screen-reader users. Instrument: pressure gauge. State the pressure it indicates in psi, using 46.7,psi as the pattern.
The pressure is 50,psi
